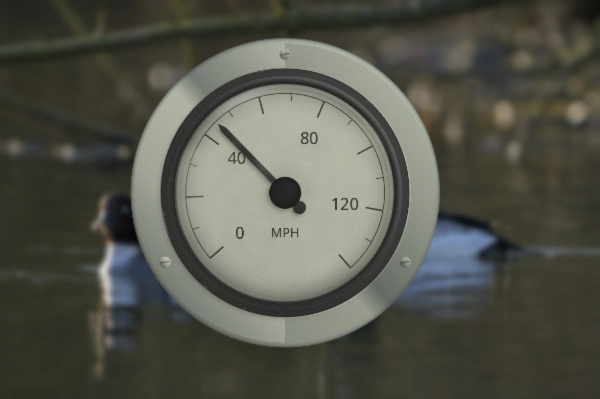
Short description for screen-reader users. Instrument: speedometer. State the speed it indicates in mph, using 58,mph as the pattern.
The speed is 45,mph
